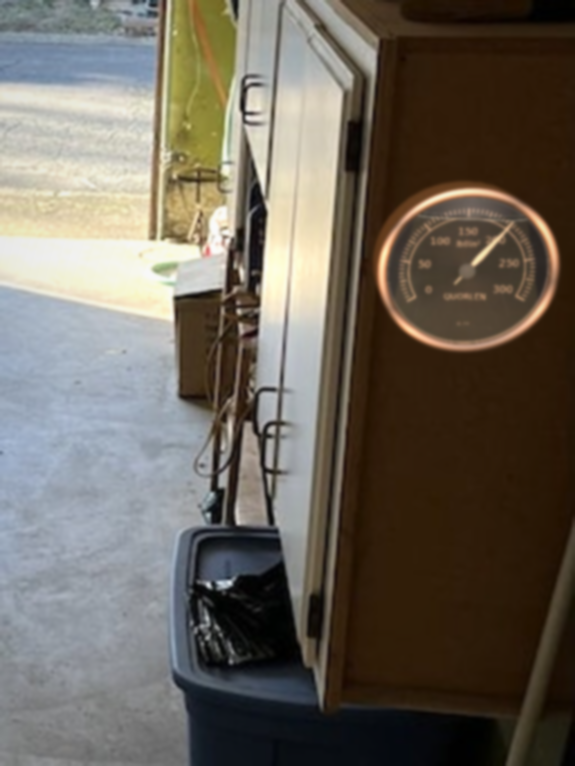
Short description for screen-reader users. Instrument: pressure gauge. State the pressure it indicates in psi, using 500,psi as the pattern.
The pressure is 200,psi
